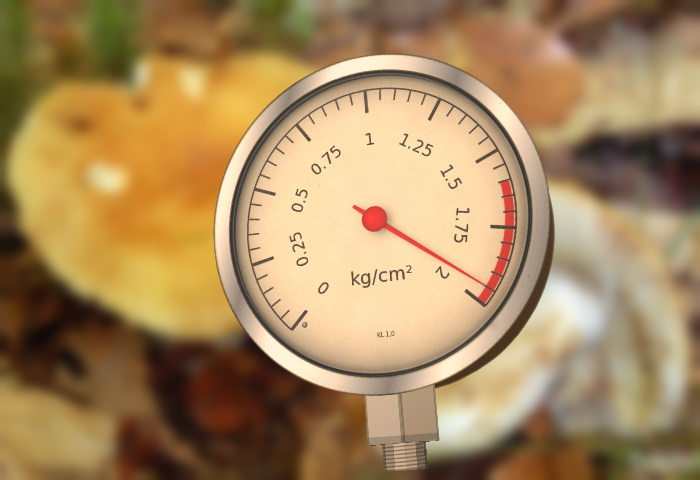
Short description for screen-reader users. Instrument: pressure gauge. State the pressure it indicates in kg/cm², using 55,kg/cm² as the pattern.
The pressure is 1.95,kg/cm²
